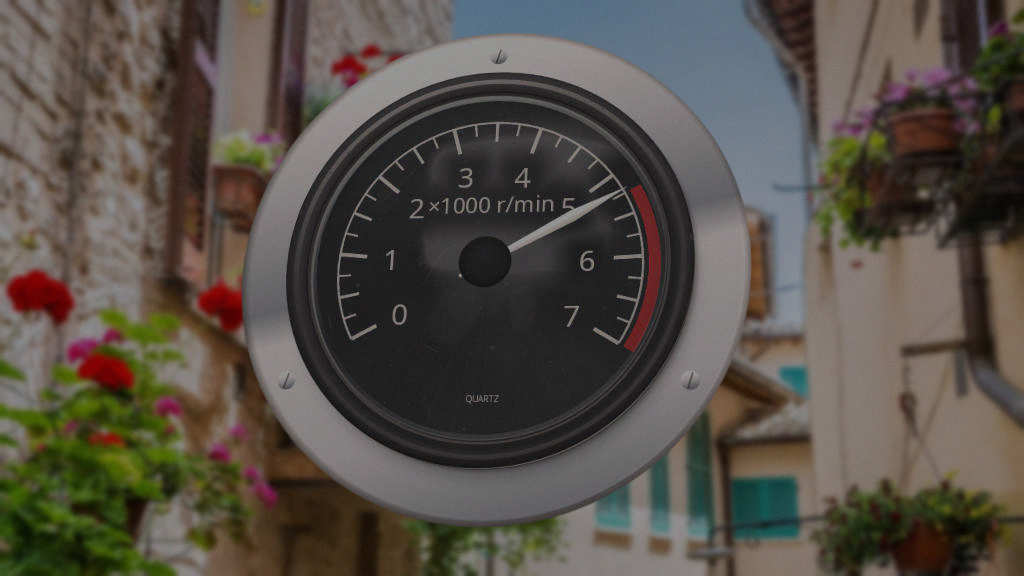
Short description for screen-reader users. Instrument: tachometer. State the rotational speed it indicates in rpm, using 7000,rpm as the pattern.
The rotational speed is 5250,rpm
